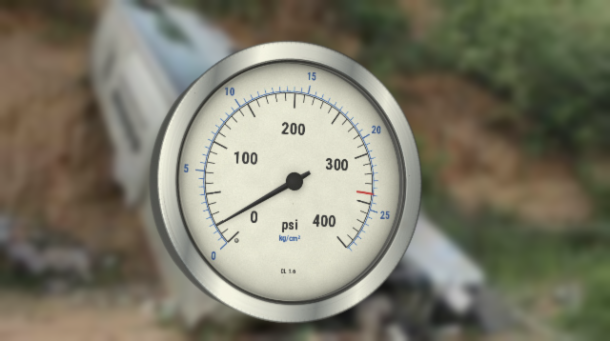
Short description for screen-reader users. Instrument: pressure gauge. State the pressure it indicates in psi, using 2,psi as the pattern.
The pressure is 20,psi
